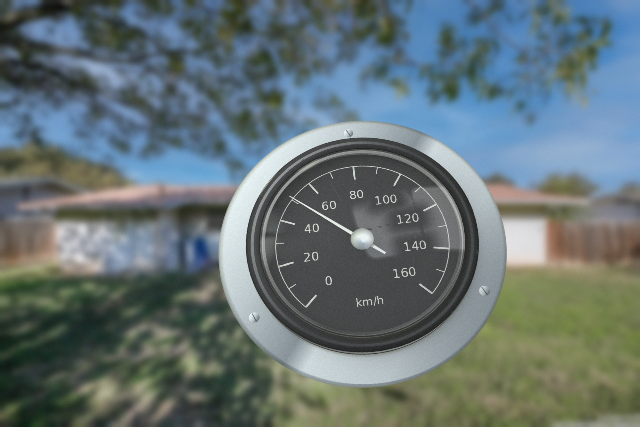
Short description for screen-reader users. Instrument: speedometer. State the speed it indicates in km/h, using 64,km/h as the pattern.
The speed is 50,km/h
